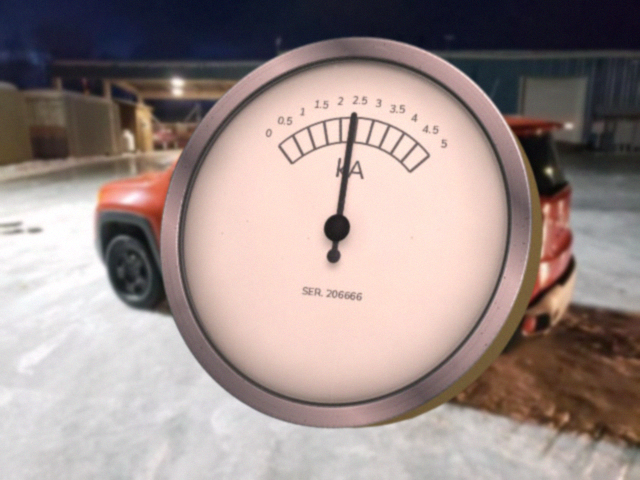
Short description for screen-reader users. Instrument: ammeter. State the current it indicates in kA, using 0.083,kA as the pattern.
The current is 2.5,kA
